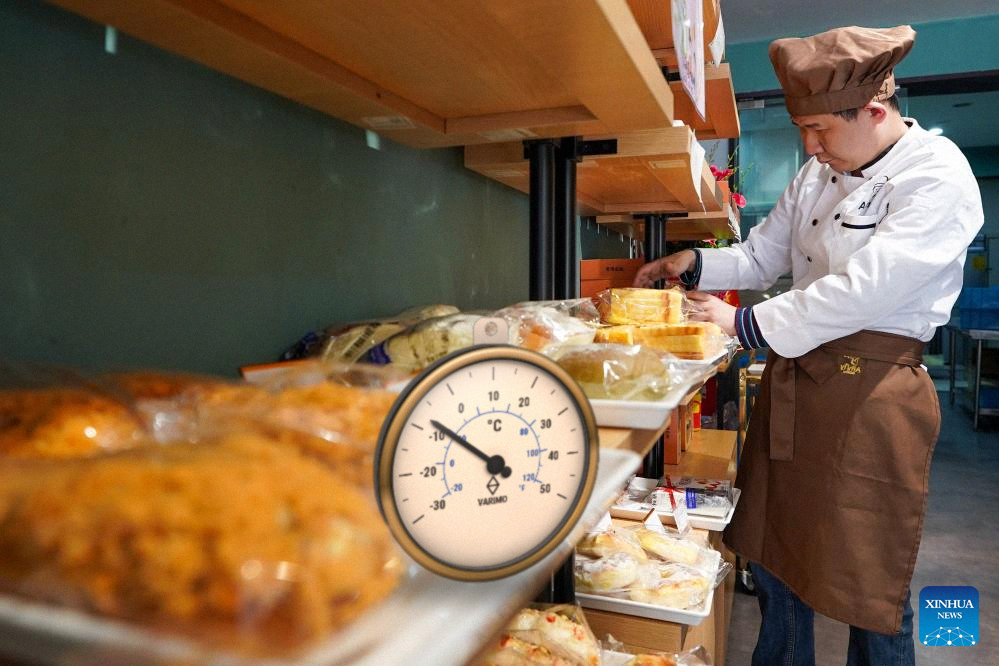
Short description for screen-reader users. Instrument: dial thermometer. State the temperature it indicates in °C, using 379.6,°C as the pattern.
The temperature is -7.5,°C
